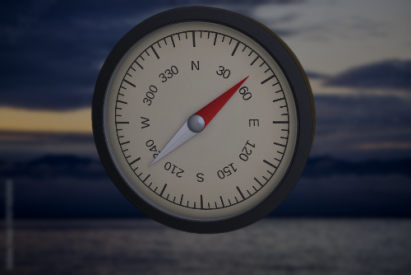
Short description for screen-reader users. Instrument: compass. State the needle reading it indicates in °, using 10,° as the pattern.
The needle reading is 50,°
